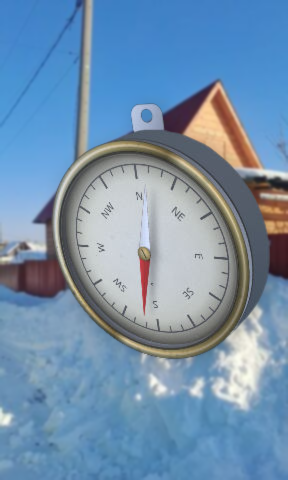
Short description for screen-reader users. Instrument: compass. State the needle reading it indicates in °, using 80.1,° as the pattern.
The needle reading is 190,°
